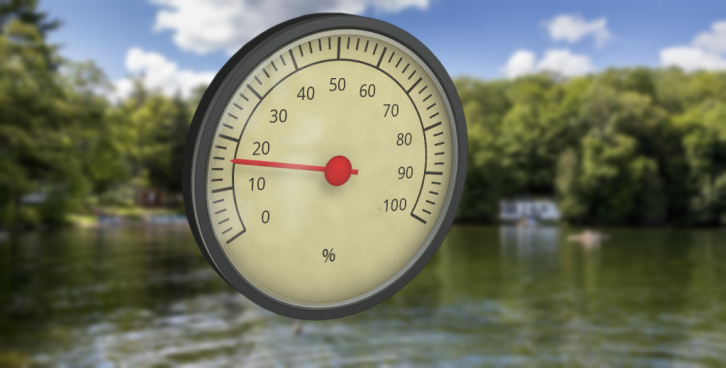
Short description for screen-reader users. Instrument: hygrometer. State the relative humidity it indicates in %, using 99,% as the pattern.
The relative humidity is 16,%
